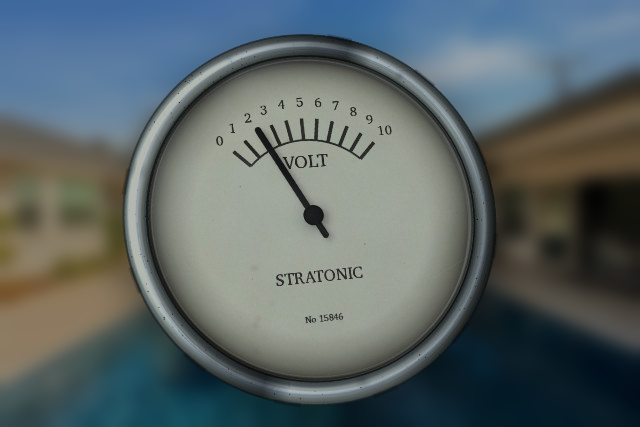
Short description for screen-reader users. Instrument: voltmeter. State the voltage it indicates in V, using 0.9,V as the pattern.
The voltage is 2,V
